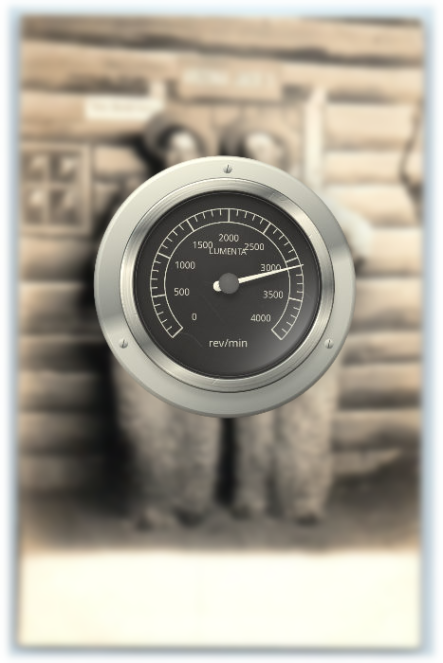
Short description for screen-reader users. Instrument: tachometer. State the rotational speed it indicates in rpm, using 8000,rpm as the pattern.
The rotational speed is 3100,rpm
